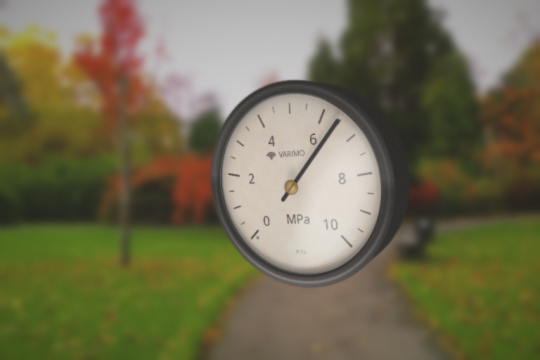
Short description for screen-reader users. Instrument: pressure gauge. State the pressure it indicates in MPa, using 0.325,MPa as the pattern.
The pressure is 6.5,MPa
